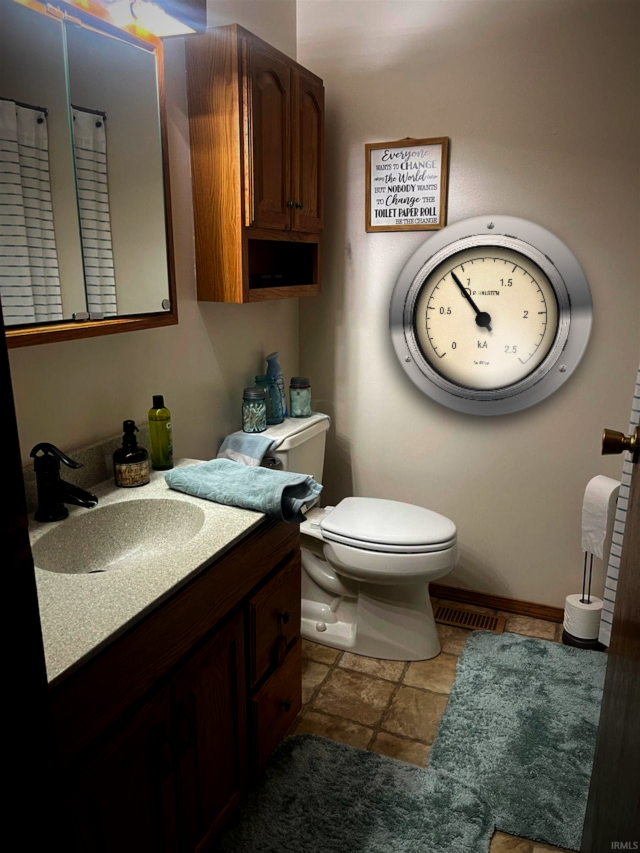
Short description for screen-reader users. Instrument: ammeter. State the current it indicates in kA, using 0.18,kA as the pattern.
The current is 0.9,kA
